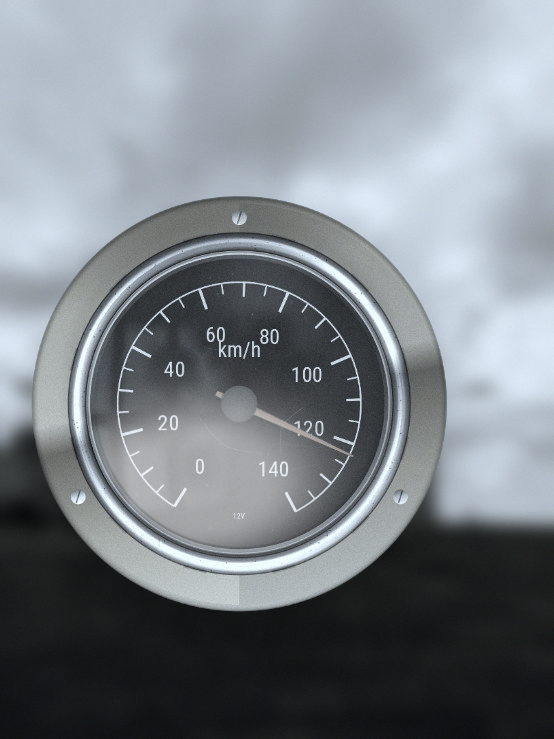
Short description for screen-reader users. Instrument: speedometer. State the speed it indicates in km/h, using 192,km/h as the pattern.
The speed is 122.5,km/h
